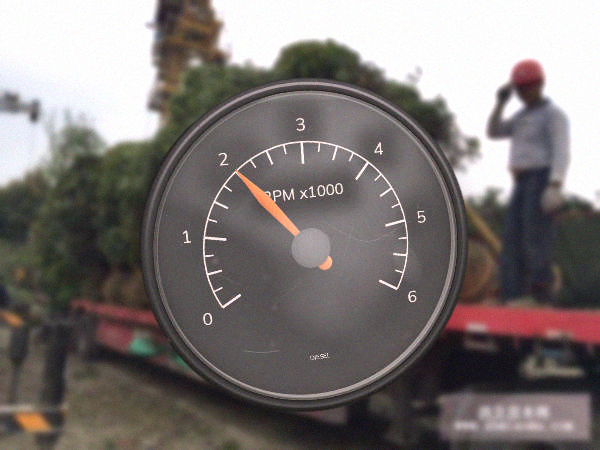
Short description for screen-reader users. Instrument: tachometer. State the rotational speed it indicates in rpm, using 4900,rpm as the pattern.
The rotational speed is 2000,rpm
